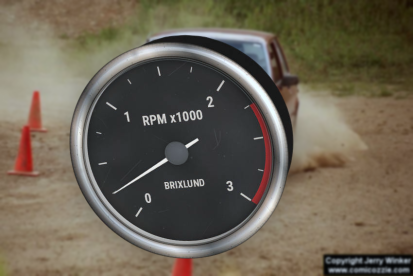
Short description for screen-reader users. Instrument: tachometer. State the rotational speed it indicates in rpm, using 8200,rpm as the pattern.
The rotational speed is 250,rpm
